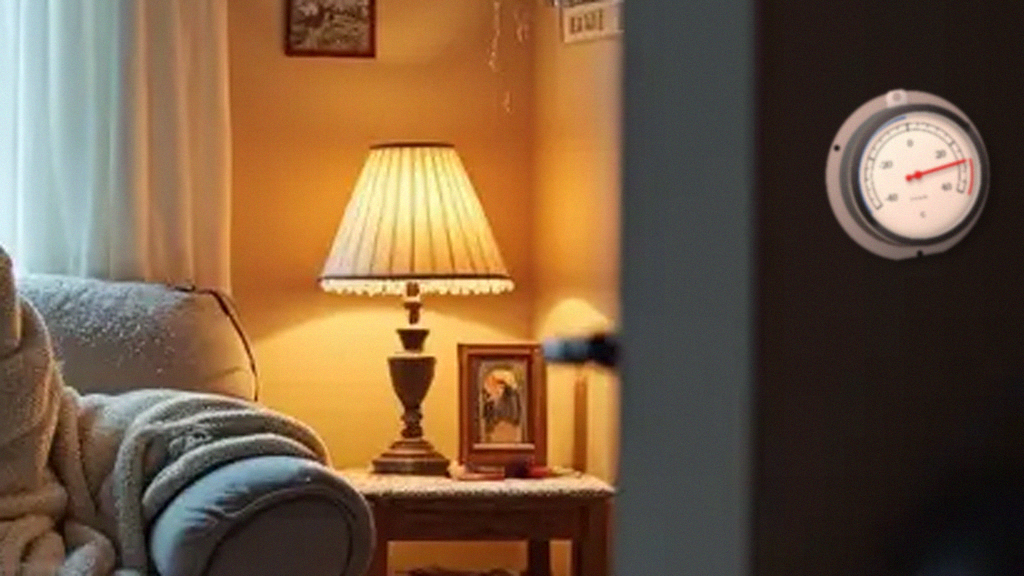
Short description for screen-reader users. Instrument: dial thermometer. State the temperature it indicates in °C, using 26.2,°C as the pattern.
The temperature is 28,°C
